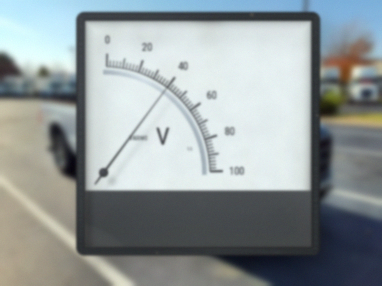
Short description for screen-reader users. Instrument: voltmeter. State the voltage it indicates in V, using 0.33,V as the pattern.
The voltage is 40,V
